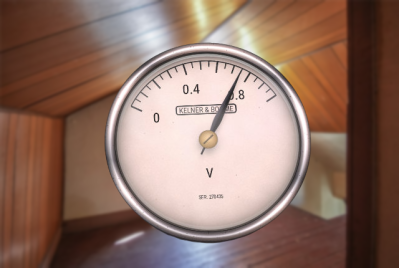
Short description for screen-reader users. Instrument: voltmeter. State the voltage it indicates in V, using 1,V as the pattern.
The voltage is 0.75,V
